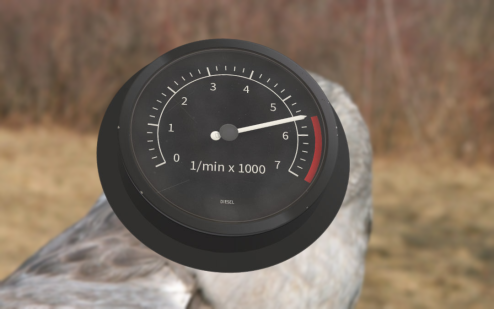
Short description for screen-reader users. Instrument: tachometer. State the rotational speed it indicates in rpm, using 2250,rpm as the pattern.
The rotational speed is 5600,rpm
